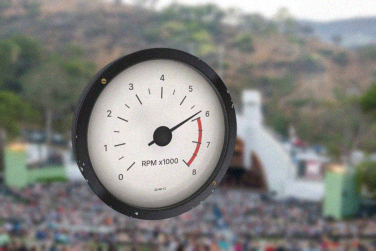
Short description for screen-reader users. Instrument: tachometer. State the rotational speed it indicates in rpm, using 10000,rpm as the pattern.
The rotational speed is 5750,rpm
